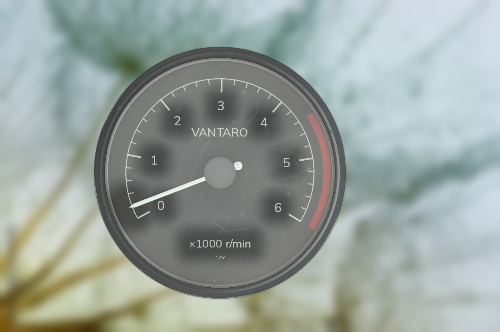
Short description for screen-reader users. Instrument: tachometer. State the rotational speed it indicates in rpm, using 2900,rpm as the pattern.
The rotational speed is 200,rpm
